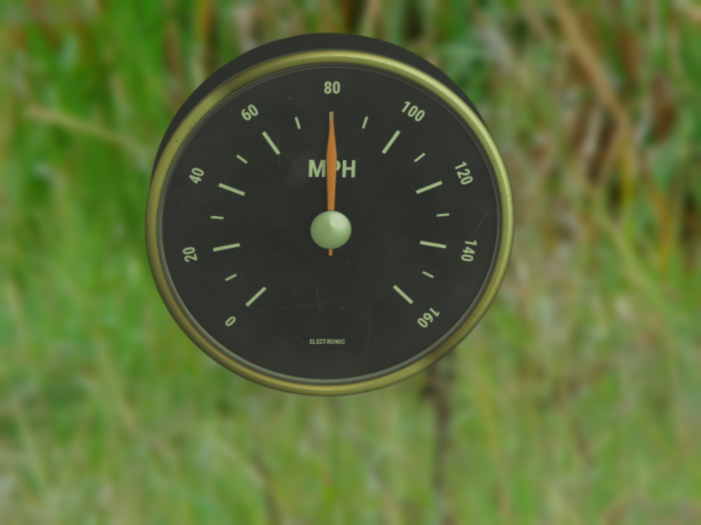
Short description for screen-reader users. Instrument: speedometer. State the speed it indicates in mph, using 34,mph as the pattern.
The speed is 80,mph
